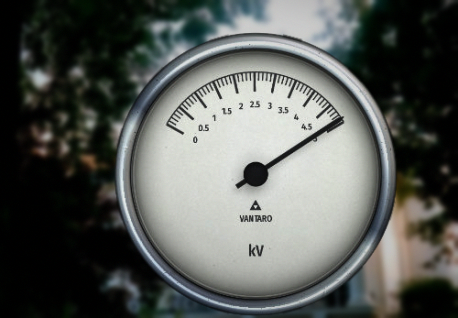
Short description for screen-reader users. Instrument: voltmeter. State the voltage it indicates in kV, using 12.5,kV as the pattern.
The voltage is 4.9,kV
